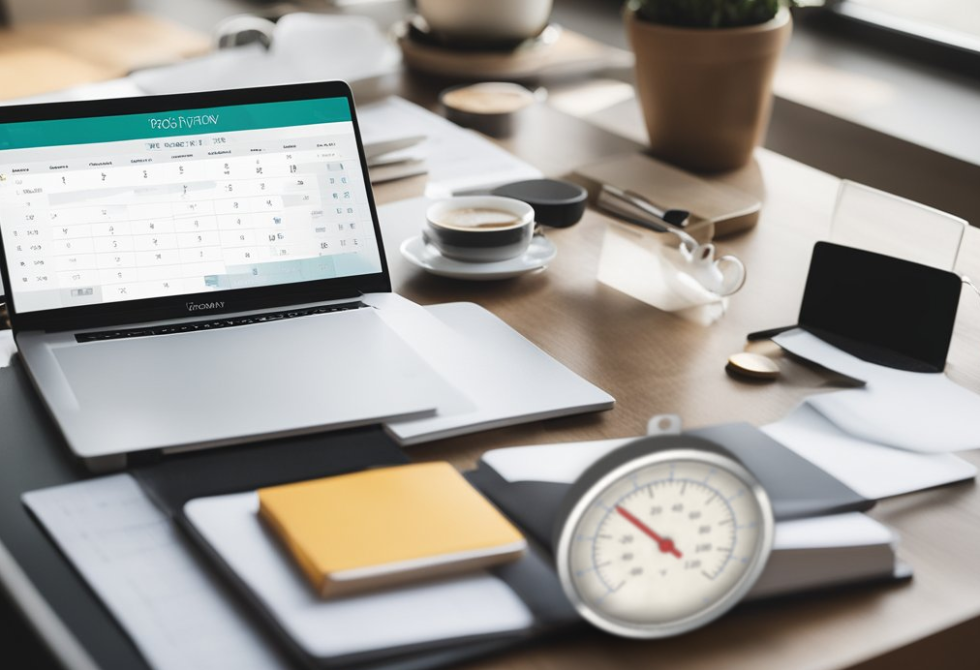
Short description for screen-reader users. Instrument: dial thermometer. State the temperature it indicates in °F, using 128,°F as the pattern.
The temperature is 0,°F
